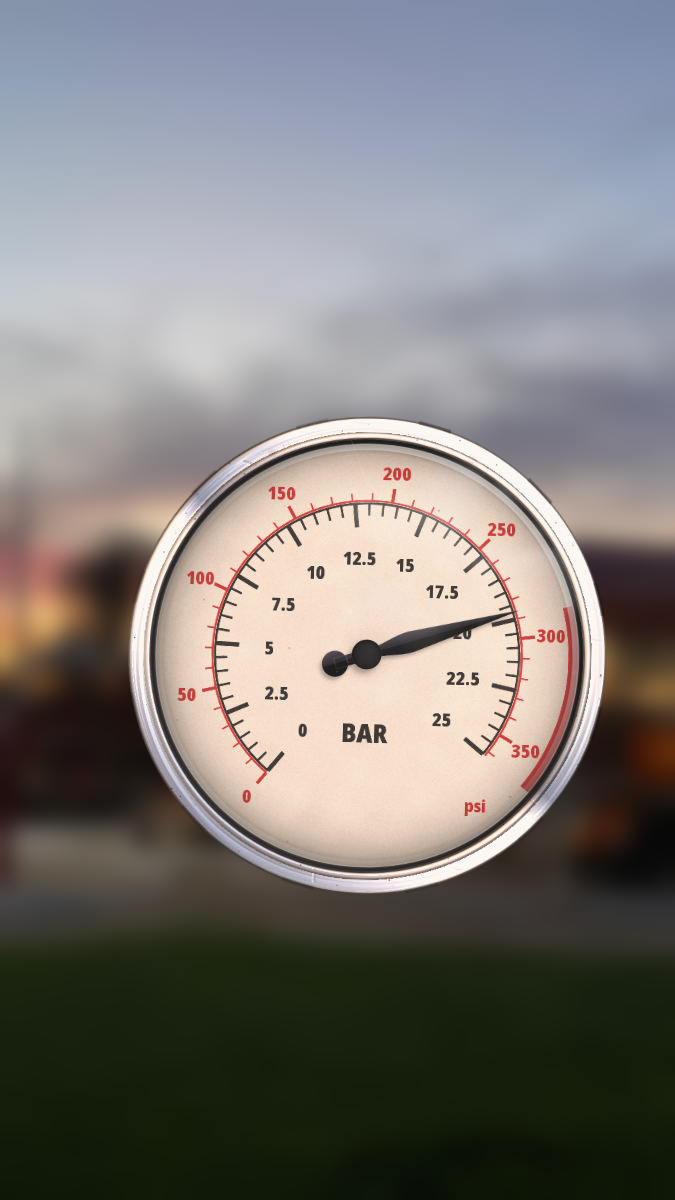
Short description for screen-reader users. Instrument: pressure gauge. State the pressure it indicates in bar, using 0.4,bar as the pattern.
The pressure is 19.75,bar
